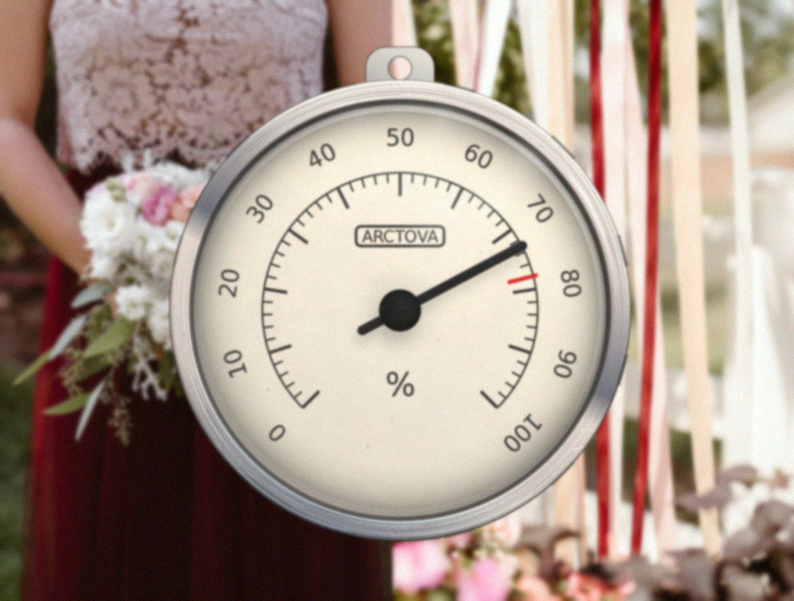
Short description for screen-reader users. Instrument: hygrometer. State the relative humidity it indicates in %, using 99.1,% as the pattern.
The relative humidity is 73,%
